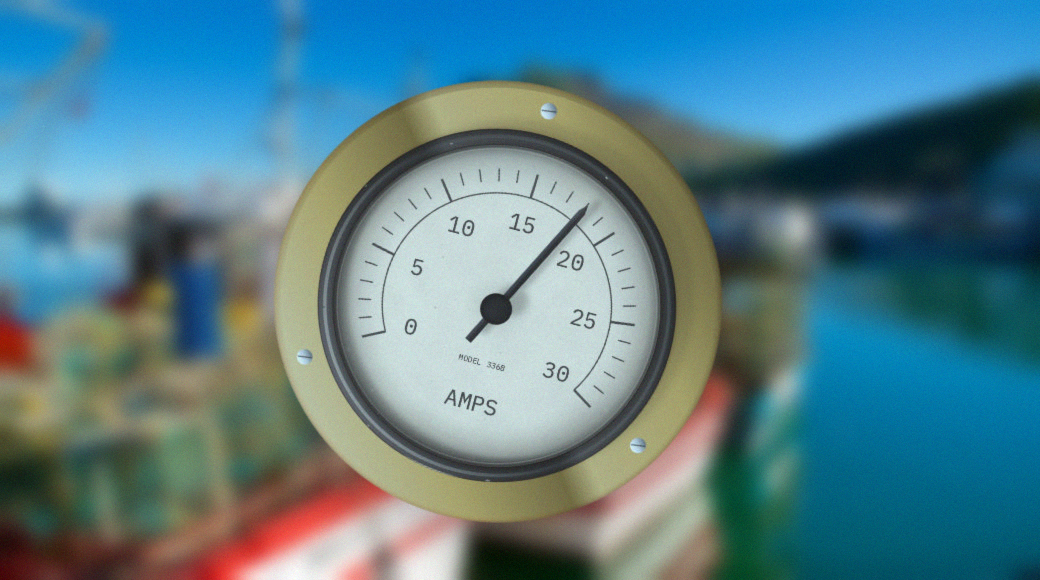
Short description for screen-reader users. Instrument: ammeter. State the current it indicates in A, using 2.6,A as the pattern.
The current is 18,A
